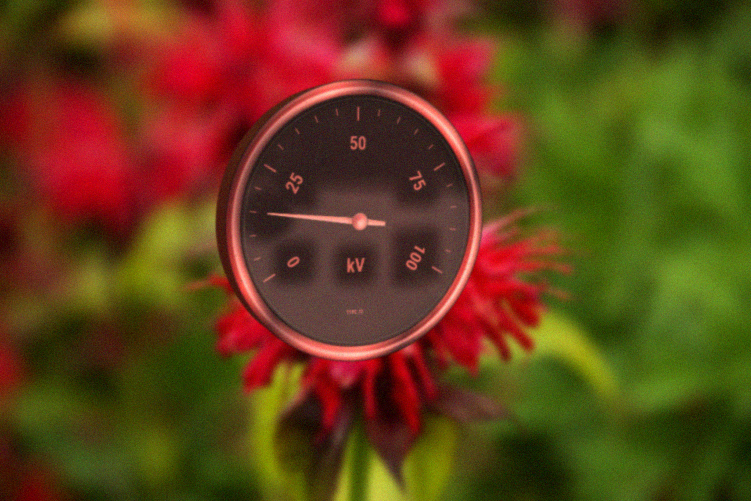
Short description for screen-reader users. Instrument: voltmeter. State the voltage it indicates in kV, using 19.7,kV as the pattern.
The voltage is 15,kV
